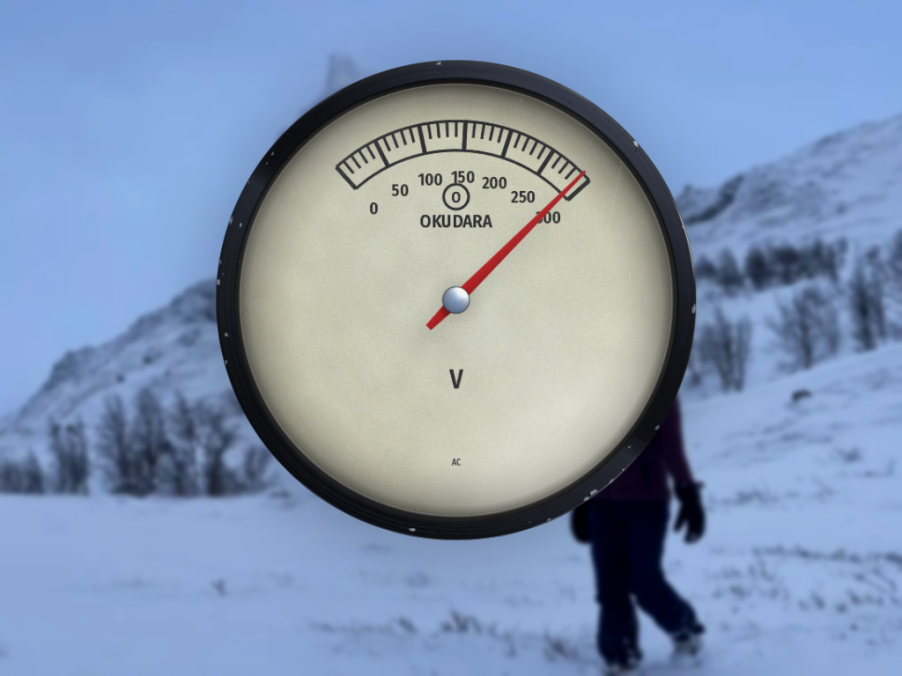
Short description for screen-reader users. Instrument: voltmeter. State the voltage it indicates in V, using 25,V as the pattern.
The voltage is 290,V
